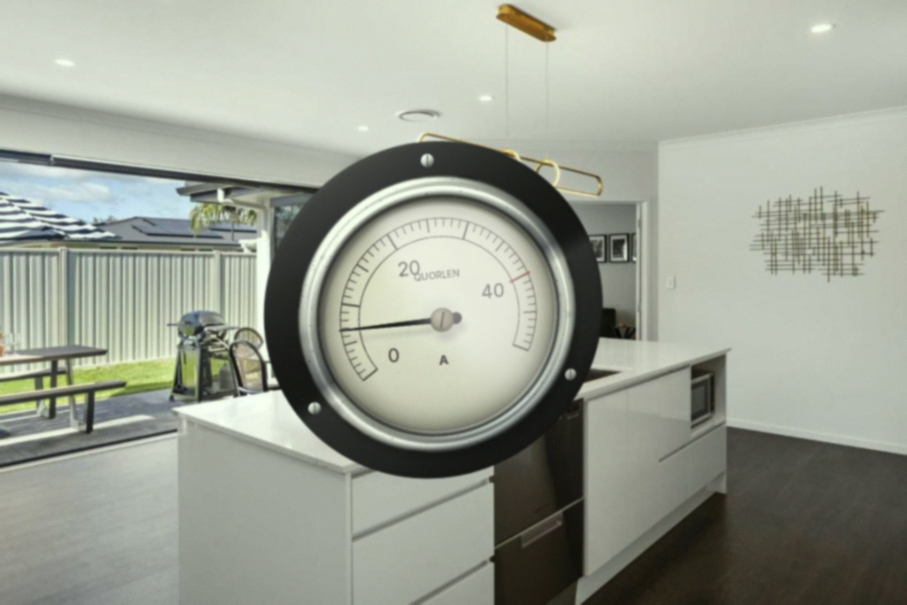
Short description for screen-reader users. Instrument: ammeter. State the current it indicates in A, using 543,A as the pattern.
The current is 7,A
